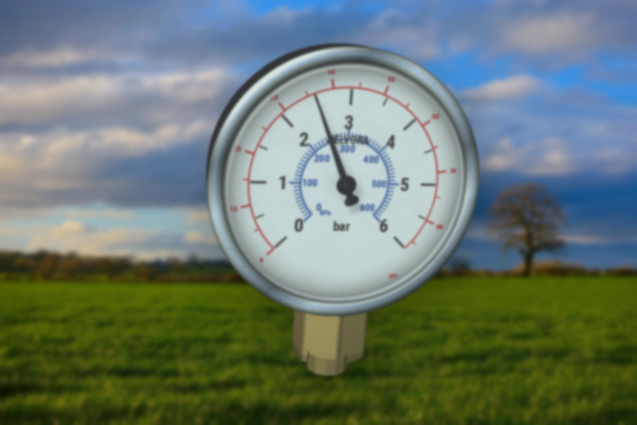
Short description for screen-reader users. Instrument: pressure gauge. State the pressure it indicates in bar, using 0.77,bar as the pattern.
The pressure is 2.5,bar
